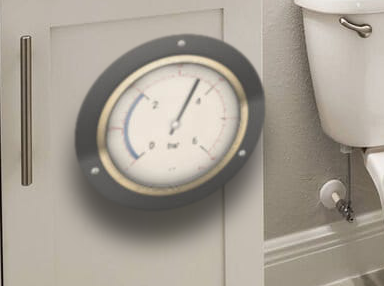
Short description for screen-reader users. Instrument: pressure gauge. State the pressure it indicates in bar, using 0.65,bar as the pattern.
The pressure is 3.5,bar
